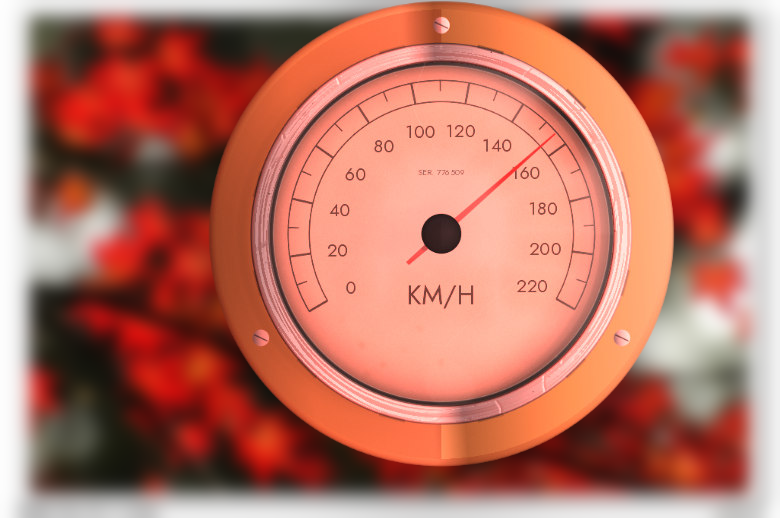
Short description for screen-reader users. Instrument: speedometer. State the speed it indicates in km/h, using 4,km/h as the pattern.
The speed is 155,km/h
